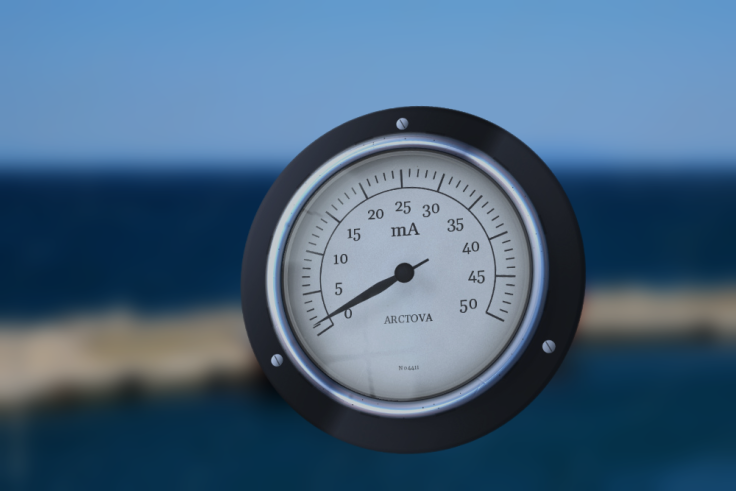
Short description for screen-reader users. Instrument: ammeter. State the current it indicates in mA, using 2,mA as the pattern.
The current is 1,mA
